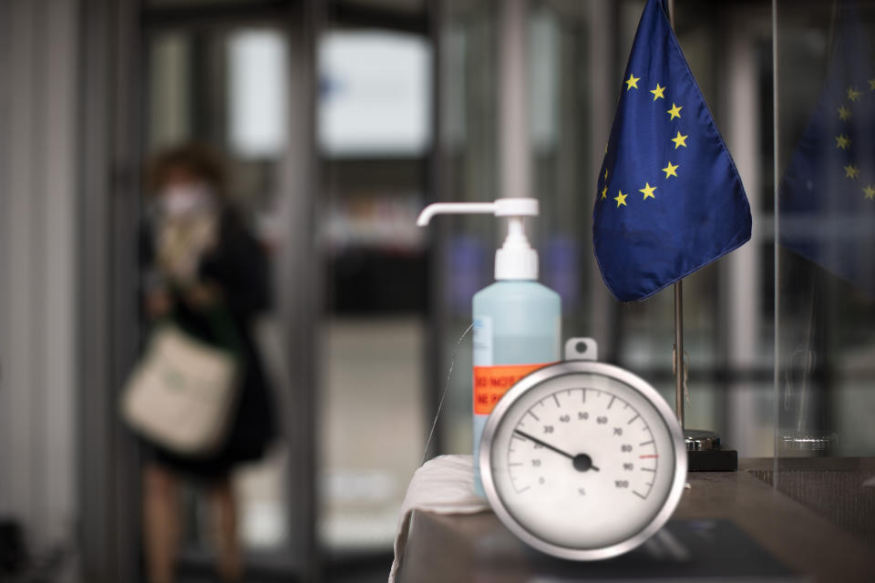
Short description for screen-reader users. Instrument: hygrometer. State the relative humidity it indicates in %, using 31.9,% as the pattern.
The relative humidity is 22.5,%
